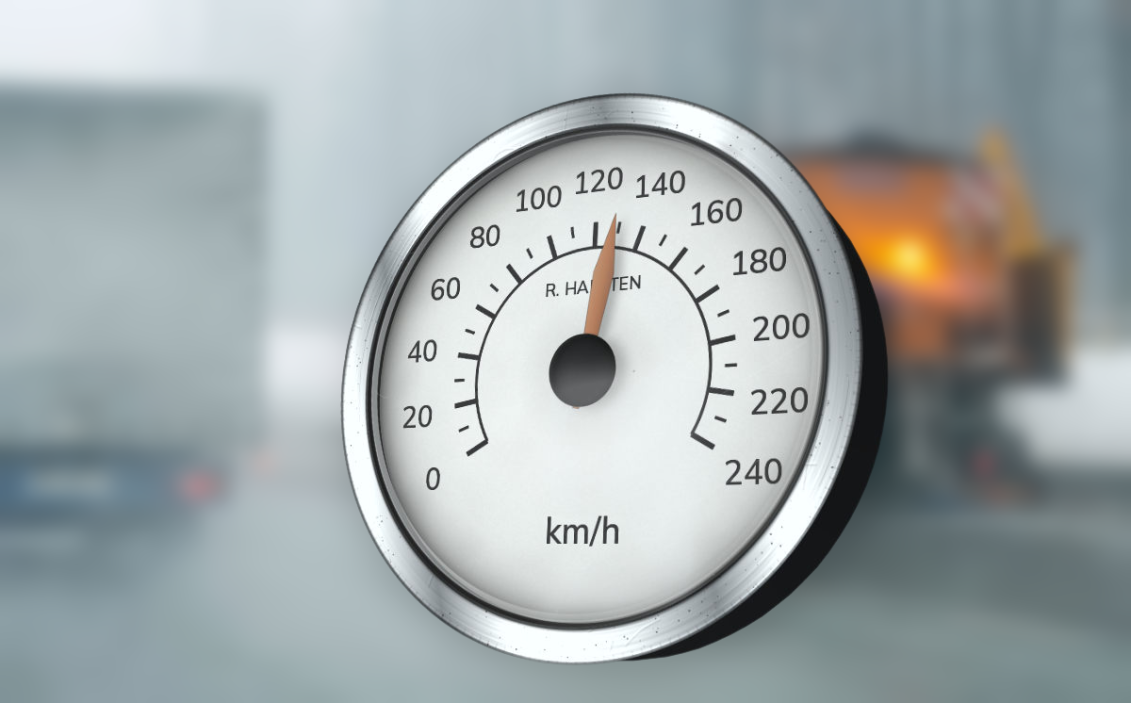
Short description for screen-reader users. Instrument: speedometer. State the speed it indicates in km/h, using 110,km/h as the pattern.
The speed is 130,km/h
